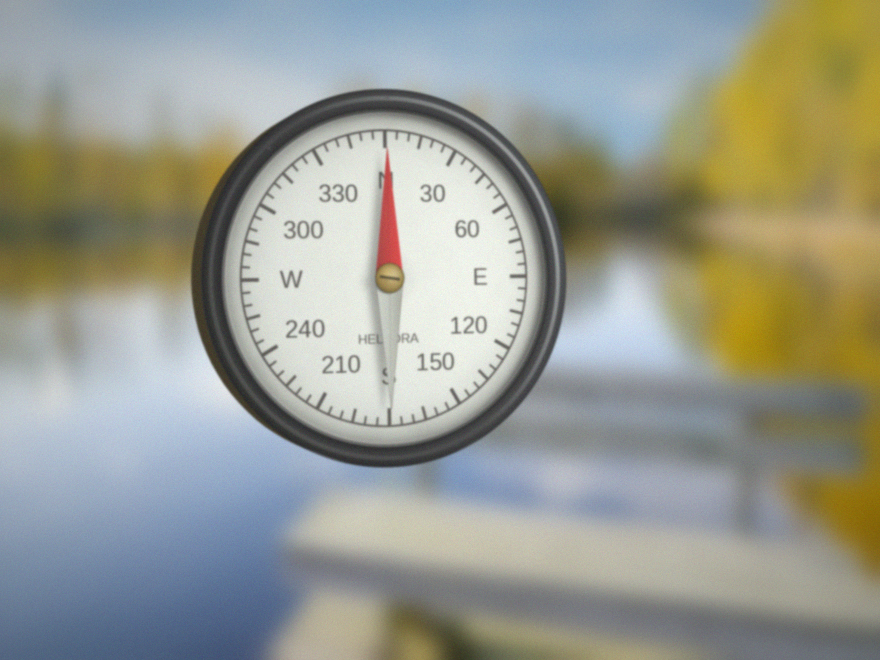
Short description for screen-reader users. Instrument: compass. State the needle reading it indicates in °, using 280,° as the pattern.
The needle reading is 0,°
